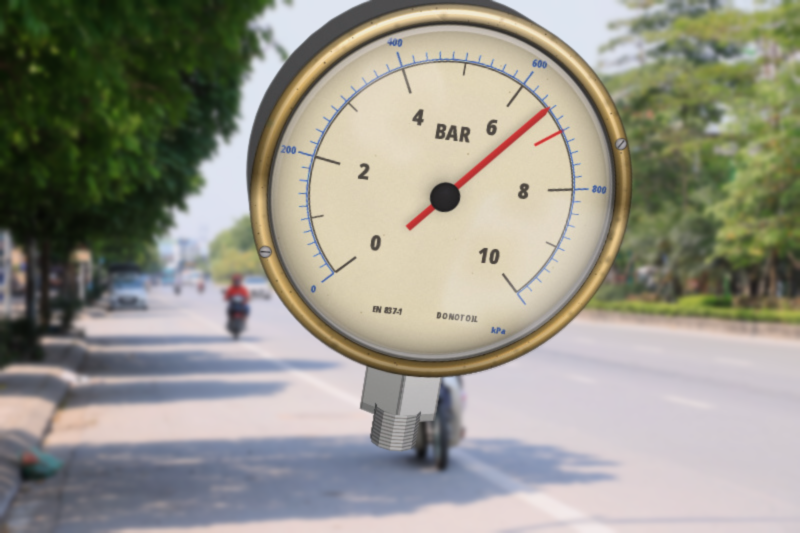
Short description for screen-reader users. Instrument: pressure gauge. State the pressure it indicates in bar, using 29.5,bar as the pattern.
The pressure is 6.5,bar
